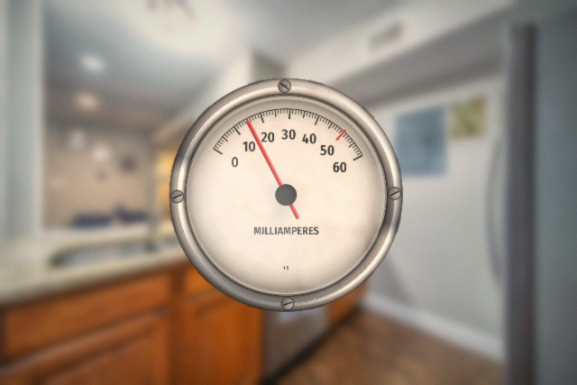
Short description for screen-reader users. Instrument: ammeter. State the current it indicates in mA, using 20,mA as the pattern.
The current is 15,mA
